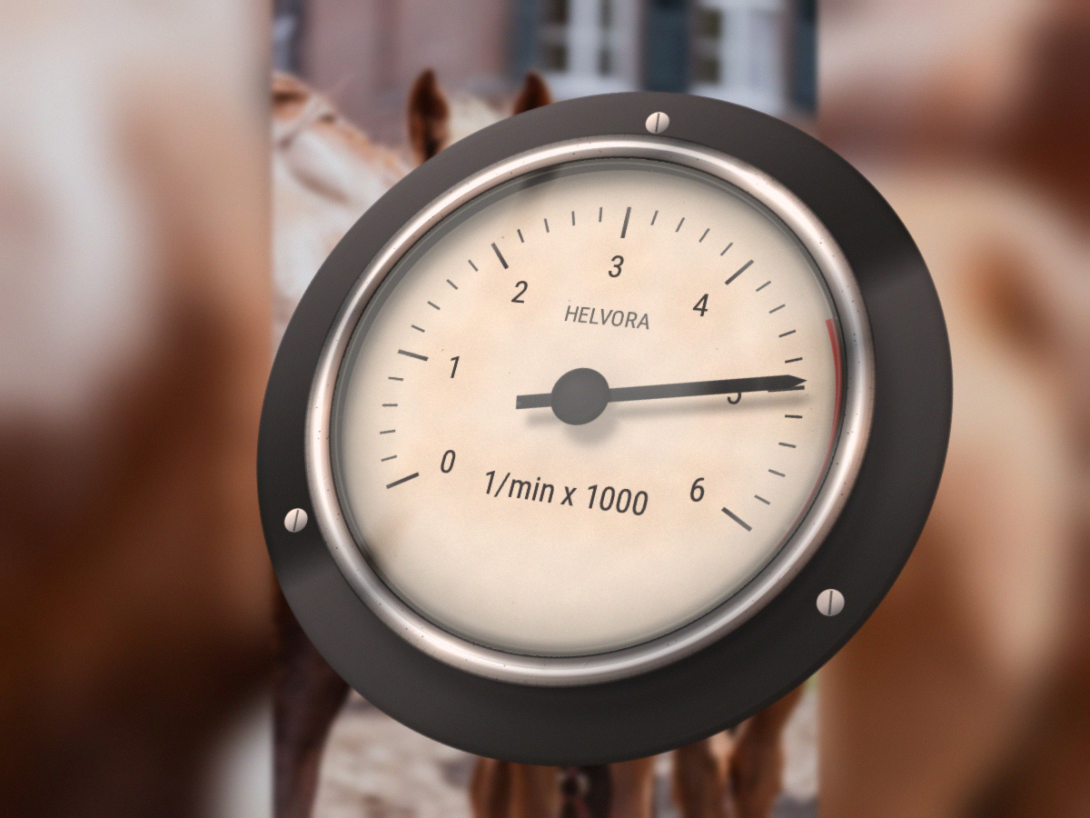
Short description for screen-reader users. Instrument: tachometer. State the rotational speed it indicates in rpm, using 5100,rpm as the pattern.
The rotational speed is 5000,rpm
